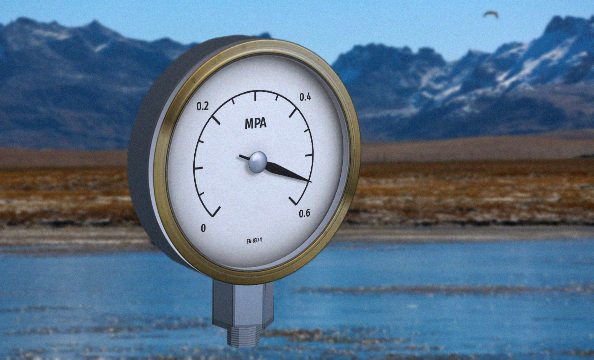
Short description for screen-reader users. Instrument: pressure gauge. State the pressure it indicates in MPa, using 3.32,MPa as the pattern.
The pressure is 0.55,MPa
